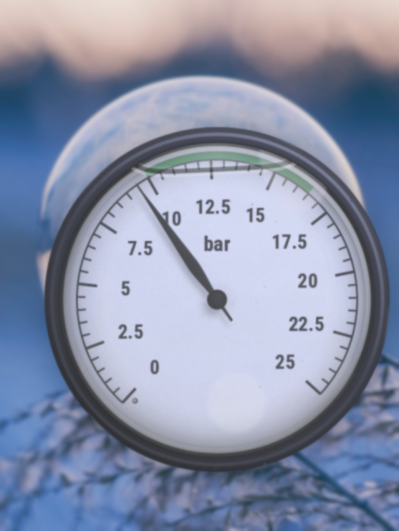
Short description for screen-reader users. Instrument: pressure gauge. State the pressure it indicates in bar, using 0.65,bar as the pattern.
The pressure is 9.5,bar
